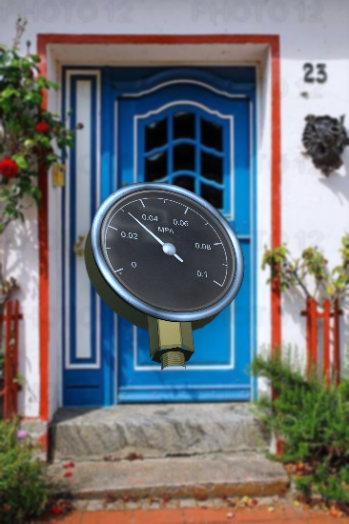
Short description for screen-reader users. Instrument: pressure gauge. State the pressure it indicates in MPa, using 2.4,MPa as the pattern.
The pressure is 0.03,MPa
